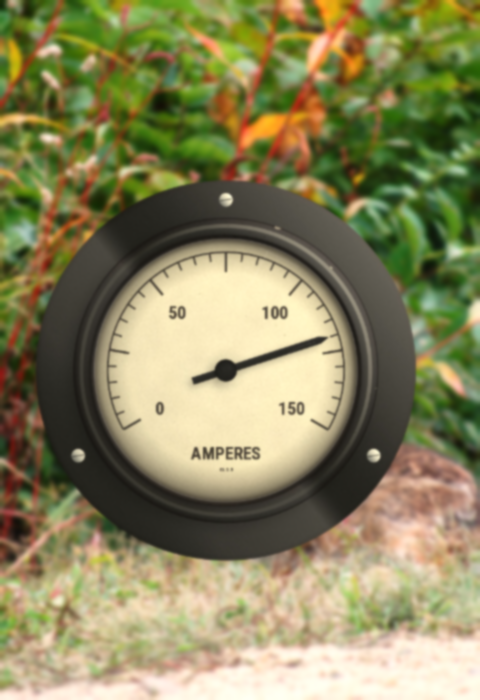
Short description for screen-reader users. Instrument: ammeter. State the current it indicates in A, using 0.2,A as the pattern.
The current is 120,A
